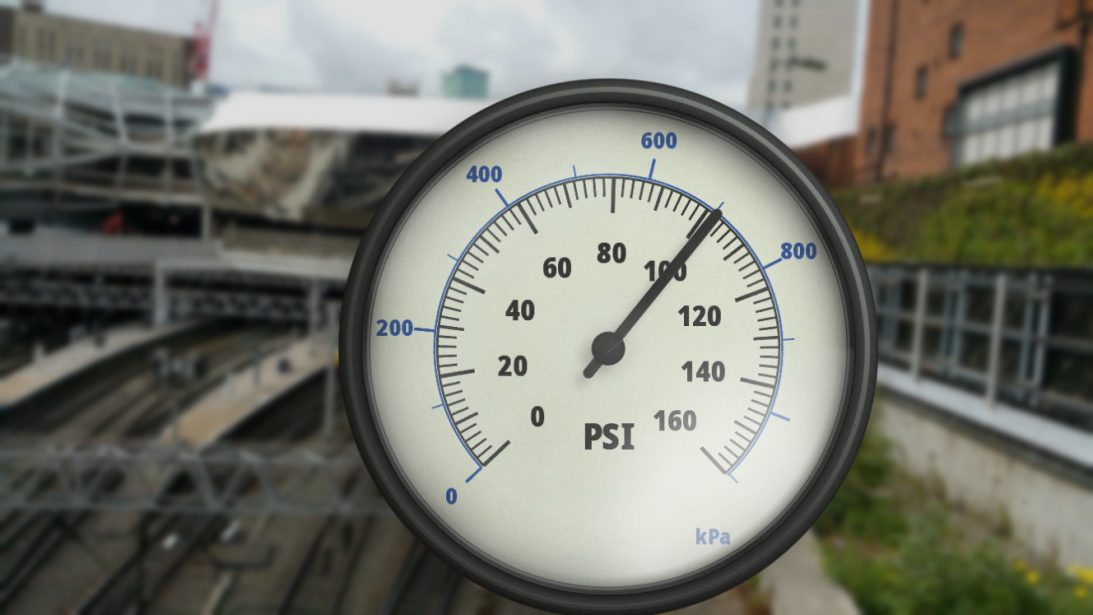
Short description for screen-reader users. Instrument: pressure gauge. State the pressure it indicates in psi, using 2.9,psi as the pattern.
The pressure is 102,psi
